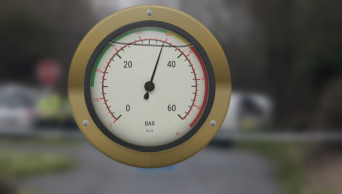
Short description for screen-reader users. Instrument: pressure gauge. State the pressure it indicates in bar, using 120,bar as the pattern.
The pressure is 34,bar
